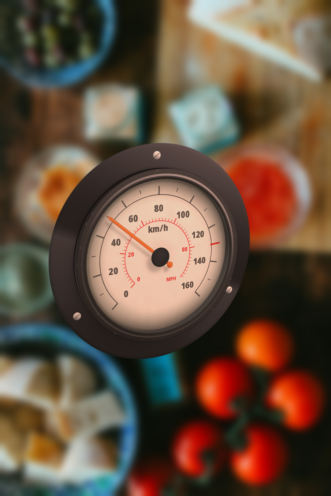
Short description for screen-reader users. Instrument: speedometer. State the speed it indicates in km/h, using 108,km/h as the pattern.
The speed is 50,km/h
